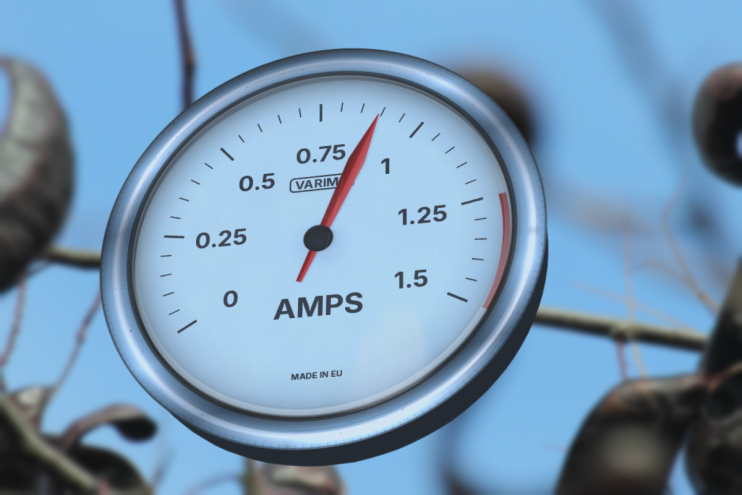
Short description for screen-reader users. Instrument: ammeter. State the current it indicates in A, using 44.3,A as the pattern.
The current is 0.9,A
